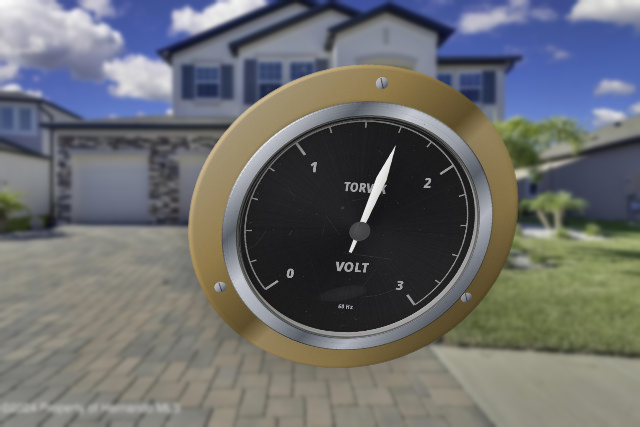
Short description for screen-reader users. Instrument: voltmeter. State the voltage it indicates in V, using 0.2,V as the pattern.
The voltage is 1.6,V
